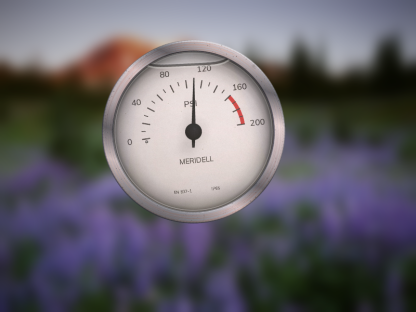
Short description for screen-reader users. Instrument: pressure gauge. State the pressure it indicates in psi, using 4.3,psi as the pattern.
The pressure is 110,psi
